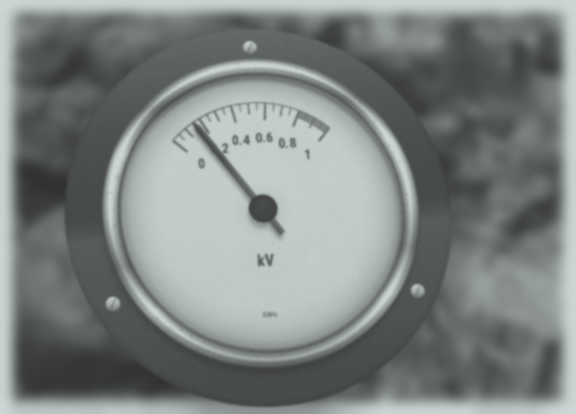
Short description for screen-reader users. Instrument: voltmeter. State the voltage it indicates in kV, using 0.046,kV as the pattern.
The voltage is 0.15,kV
